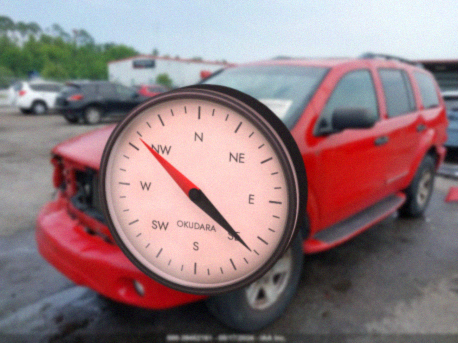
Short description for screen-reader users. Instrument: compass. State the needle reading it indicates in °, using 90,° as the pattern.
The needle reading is 310,°
